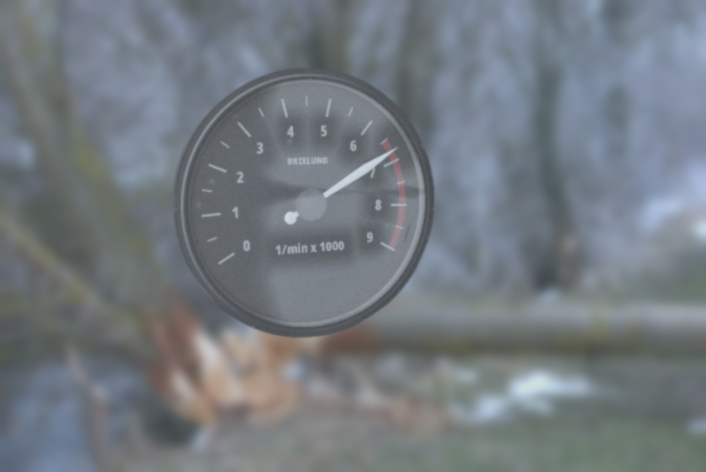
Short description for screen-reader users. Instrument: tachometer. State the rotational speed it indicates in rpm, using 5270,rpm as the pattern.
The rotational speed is 6750,rpm
